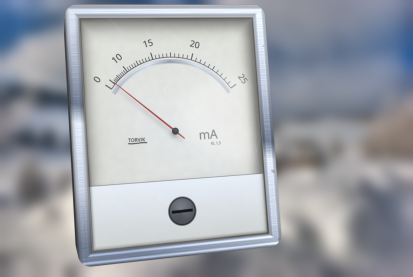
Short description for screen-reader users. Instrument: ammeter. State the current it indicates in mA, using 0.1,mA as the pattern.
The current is 5,mA
